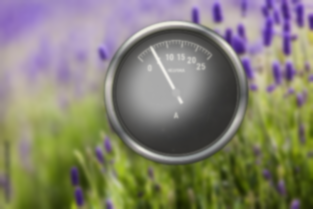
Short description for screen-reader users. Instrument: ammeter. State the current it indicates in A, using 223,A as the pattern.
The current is 5,A
